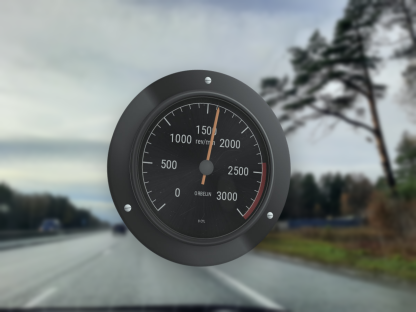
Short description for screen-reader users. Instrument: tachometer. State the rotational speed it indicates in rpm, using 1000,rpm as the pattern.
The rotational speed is 1600,rpm
